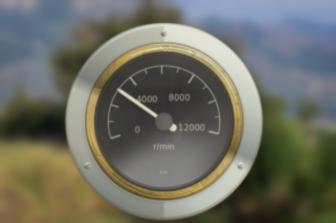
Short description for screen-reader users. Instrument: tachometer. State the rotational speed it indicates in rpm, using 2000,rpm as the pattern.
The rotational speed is 3000,rpm
